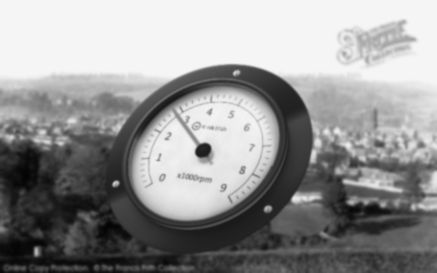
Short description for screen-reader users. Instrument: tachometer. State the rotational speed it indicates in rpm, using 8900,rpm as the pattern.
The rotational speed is 2800,rpm
